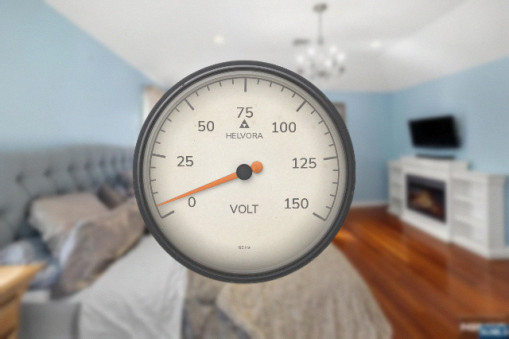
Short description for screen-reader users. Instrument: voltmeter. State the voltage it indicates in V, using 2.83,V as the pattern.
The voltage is 5,V
